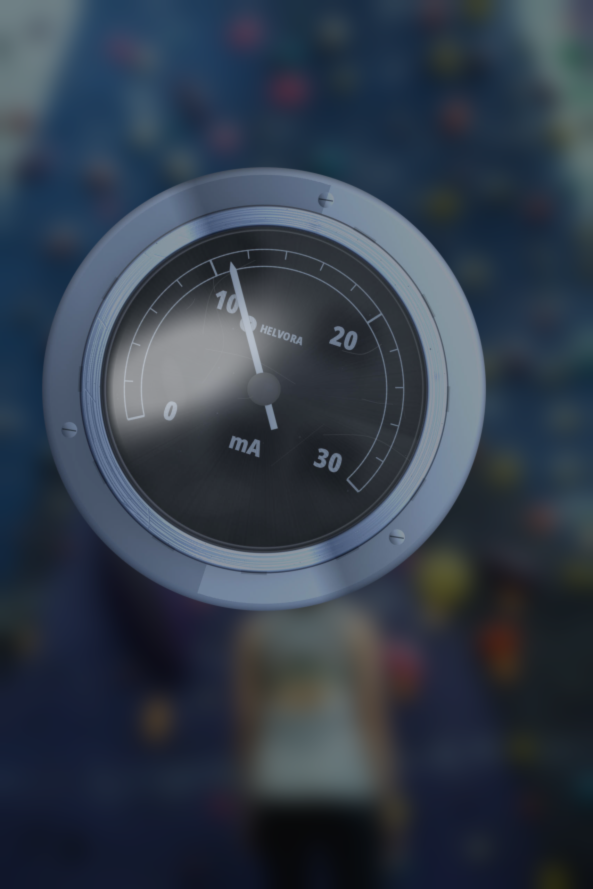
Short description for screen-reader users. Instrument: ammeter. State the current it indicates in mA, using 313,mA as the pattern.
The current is 11,mA
